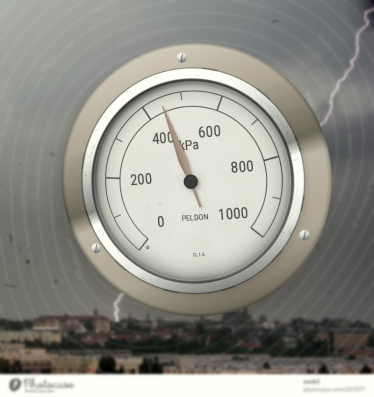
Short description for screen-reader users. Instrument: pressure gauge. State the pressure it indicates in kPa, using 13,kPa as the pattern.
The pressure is 450,kPa
